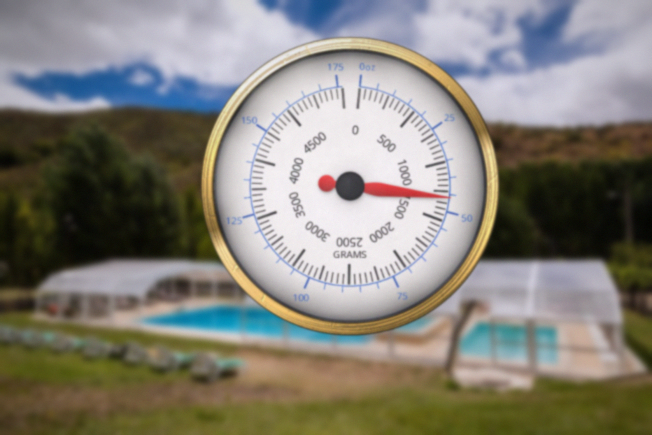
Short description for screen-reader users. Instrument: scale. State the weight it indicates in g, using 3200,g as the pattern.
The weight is 1300,g
